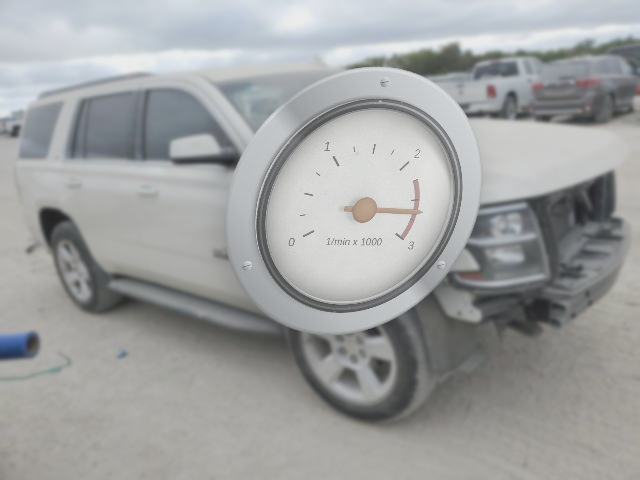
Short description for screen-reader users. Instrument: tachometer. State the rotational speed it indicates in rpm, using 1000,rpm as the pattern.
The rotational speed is 2625,rpm
